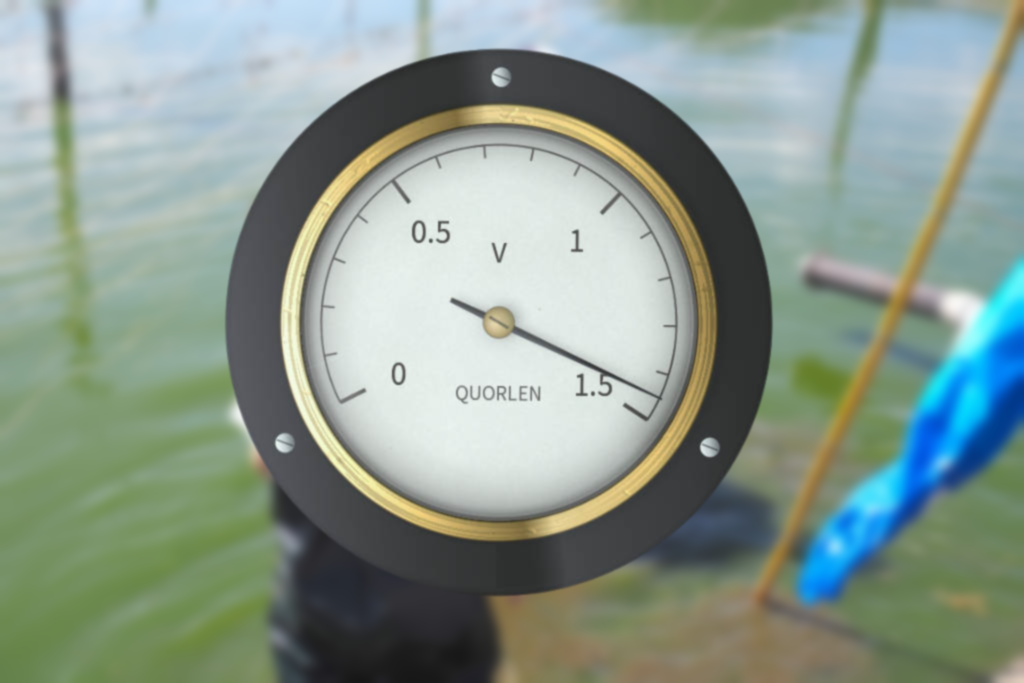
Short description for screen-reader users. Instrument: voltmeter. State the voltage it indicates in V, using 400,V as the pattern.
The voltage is 1.45,V
